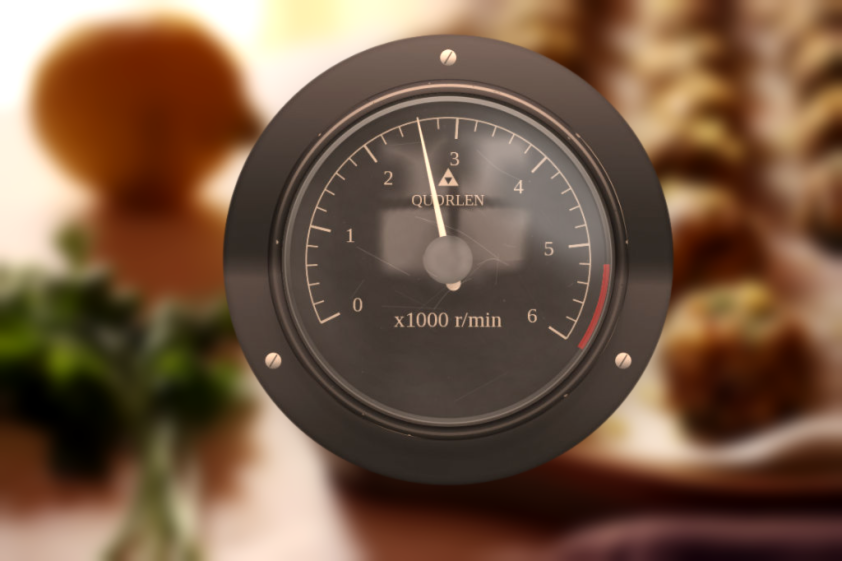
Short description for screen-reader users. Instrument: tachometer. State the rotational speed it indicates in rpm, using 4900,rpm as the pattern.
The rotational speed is 2600,rpm
